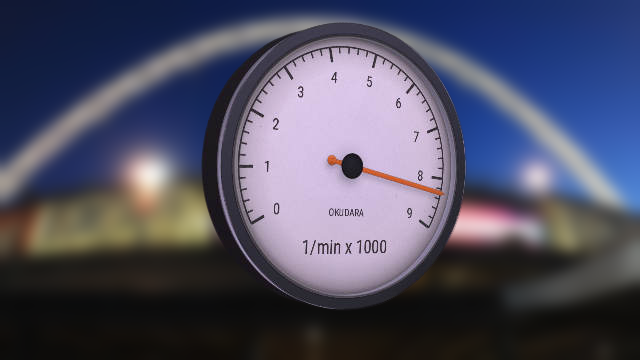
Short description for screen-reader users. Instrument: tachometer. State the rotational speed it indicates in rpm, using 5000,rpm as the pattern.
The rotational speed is 8300,rpm
